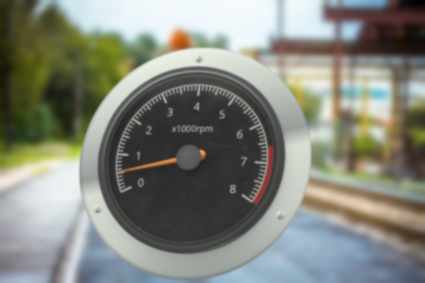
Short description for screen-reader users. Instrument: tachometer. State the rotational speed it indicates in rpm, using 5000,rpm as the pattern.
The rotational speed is 500,rpm
